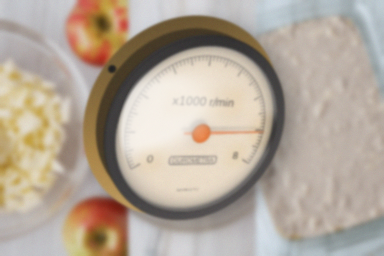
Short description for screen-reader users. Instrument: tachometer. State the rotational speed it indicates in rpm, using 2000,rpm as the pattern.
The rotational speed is 7000,rpm
